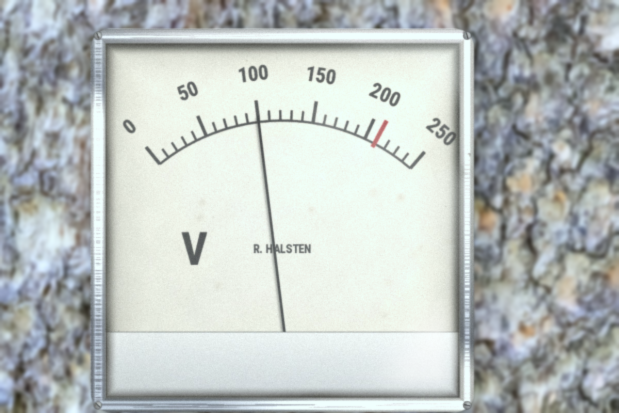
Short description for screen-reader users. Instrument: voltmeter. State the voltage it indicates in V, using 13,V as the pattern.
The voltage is 100,V
